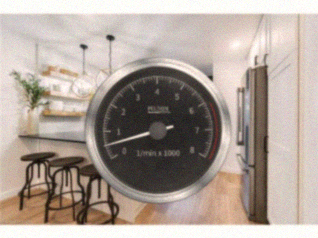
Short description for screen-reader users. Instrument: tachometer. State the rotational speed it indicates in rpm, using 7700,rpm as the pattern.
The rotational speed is 500,rpm
